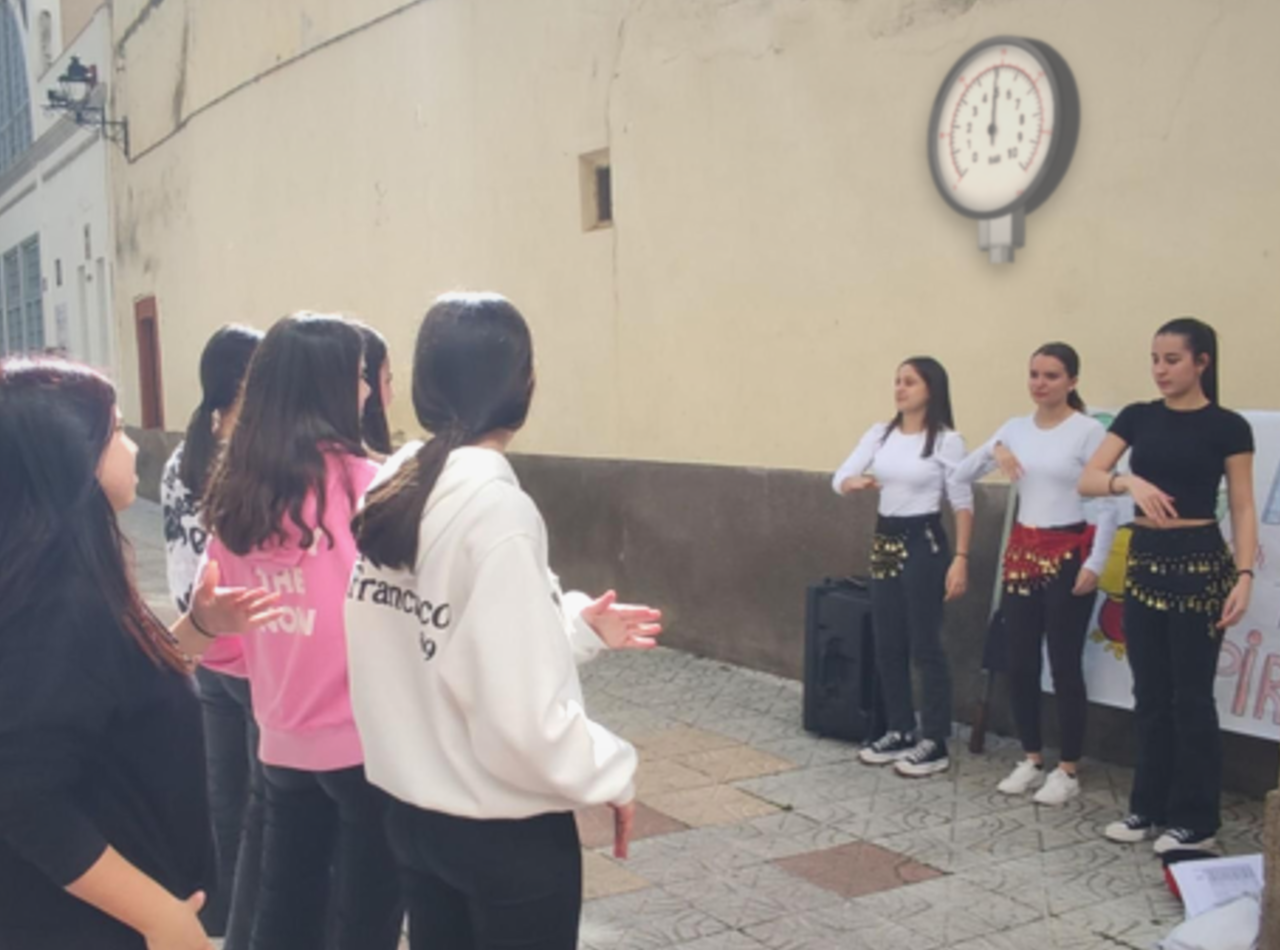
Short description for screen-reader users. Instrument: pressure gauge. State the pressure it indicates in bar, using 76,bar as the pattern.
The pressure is 5,bar
